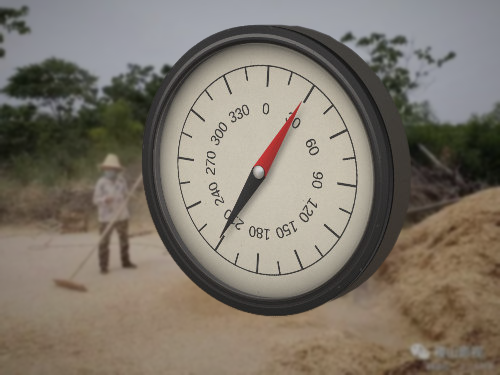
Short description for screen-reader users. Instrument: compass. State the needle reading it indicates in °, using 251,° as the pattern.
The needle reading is 30,°
